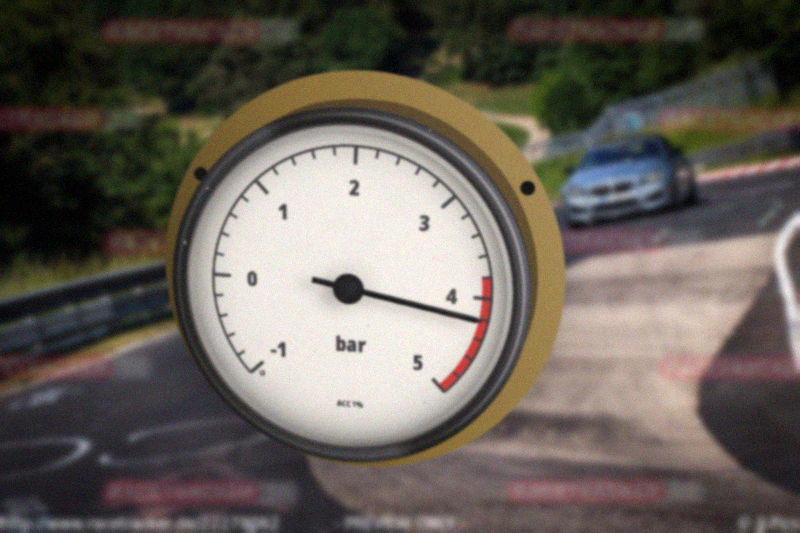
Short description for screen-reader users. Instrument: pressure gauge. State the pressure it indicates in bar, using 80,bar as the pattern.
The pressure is 4.2,bar
